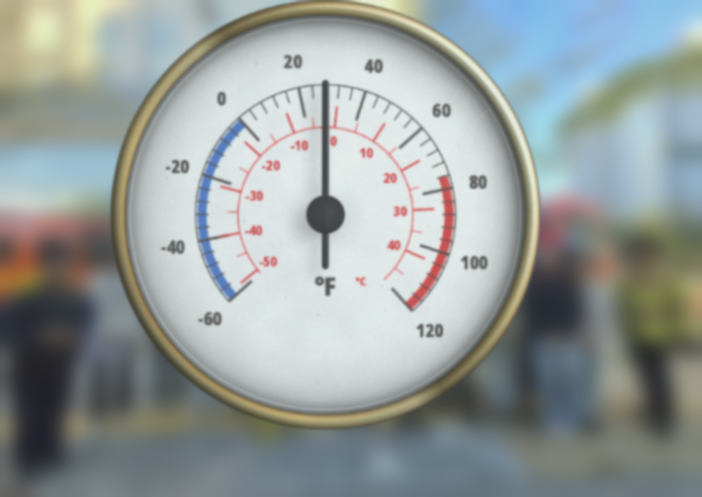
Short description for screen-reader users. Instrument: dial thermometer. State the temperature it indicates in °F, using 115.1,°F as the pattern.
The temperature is 28,°F
